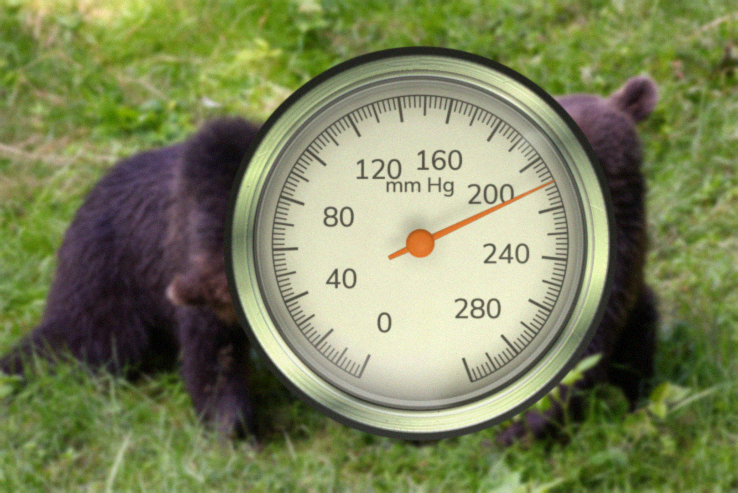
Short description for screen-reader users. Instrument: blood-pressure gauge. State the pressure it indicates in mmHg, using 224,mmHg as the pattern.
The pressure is 210,mmHg
